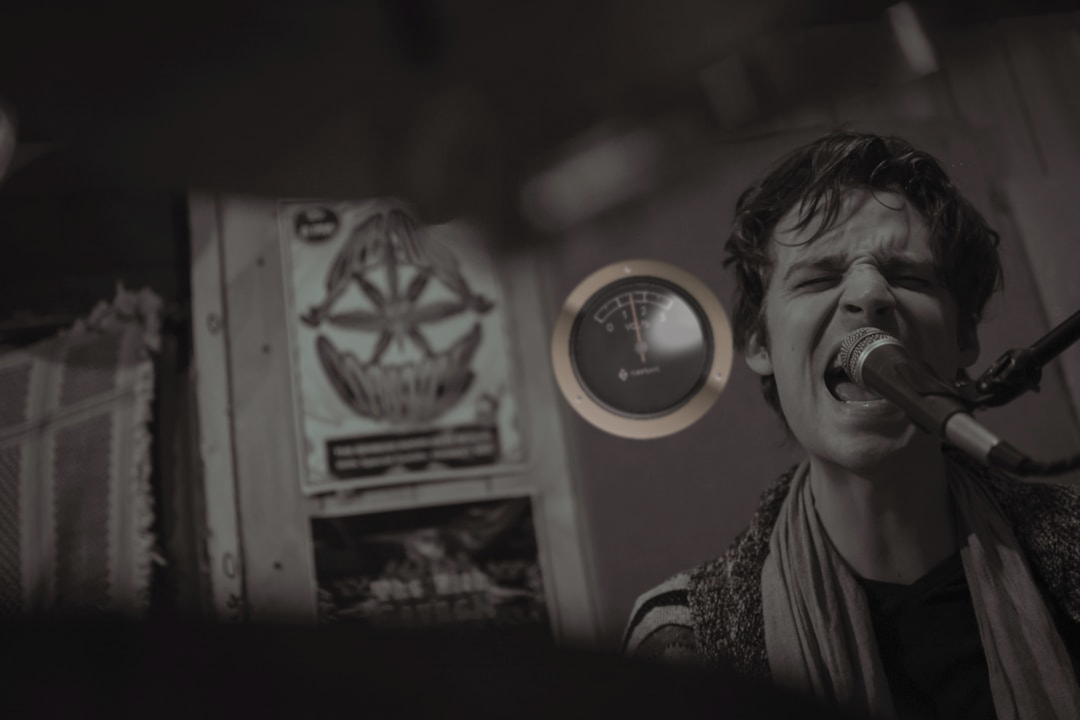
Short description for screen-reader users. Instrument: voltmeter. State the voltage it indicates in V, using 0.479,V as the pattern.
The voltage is 1.5,V
